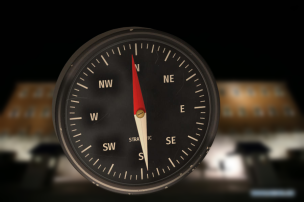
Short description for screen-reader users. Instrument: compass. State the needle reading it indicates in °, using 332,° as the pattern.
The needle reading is 355,°
